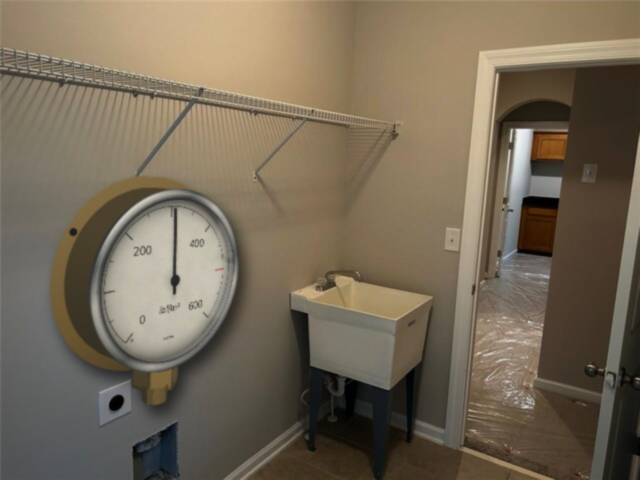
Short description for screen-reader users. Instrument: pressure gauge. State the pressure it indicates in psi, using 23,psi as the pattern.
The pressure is 300,psi
